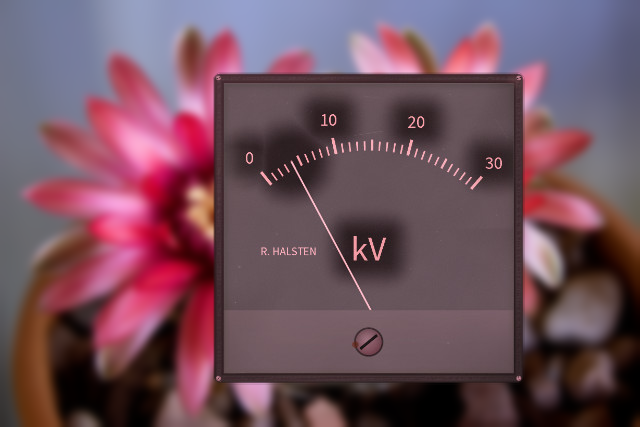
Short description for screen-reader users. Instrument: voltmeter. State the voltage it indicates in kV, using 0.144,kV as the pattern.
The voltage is 4,kV
